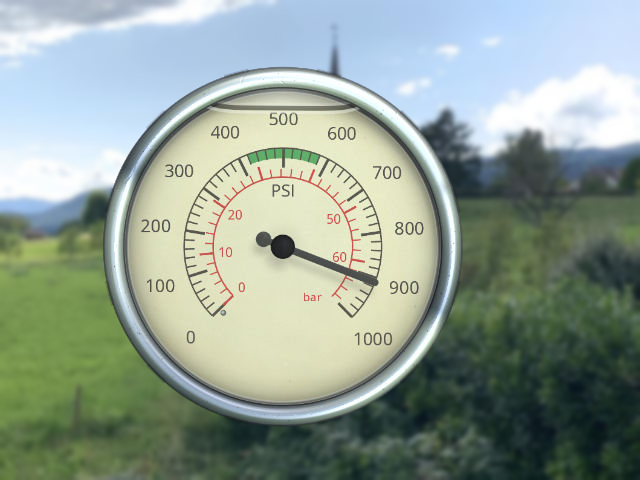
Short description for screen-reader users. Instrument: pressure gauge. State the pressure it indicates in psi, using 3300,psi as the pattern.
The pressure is 910,psi
